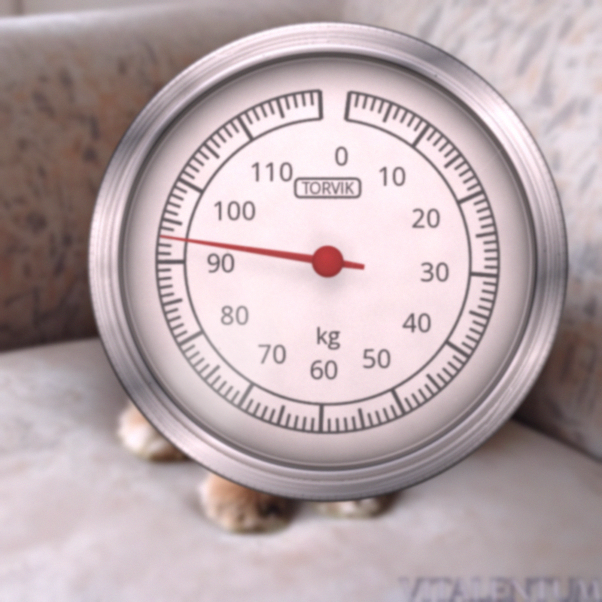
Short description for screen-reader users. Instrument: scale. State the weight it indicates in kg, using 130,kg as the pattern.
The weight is 93,kg
